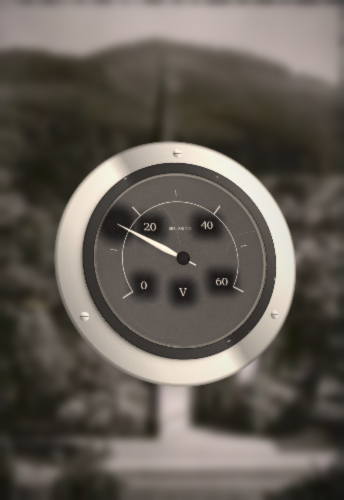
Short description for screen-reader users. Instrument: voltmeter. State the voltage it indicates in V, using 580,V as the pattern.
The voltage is 15,V
